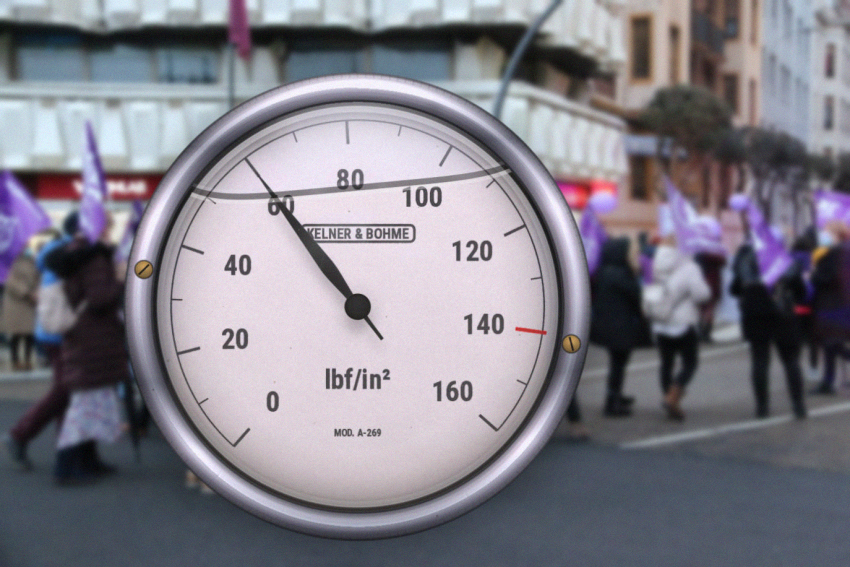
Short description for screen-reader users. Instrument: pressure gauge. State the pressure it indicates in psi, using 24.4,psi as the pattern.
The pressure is 60,psi
